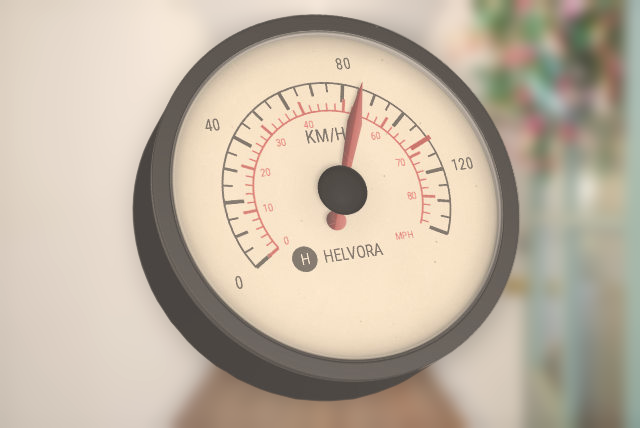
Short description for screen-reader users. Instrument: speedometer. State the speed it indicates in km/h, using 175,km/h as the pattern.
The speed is 85,km/h
